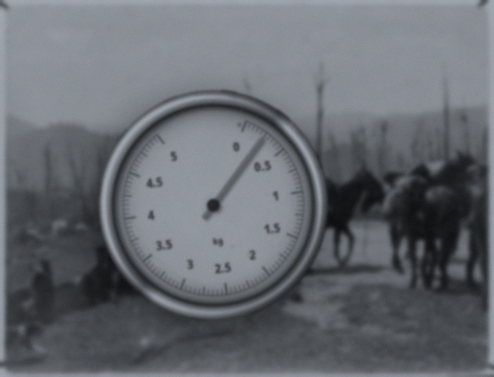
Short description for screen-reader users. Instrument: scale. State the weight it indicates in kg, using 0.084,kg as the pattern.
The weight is 0.25,kg
